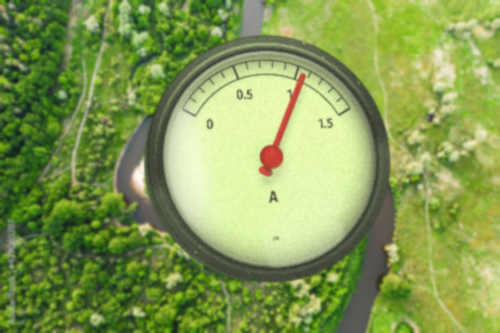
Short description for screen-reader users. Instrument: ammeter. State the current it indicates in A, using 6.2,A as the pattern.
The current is 1.05,A
